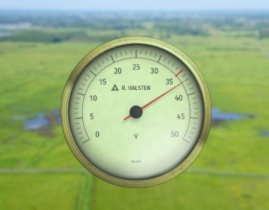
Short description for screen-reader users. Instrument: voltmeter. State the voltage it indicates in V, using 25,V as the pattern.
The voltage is 37,V
